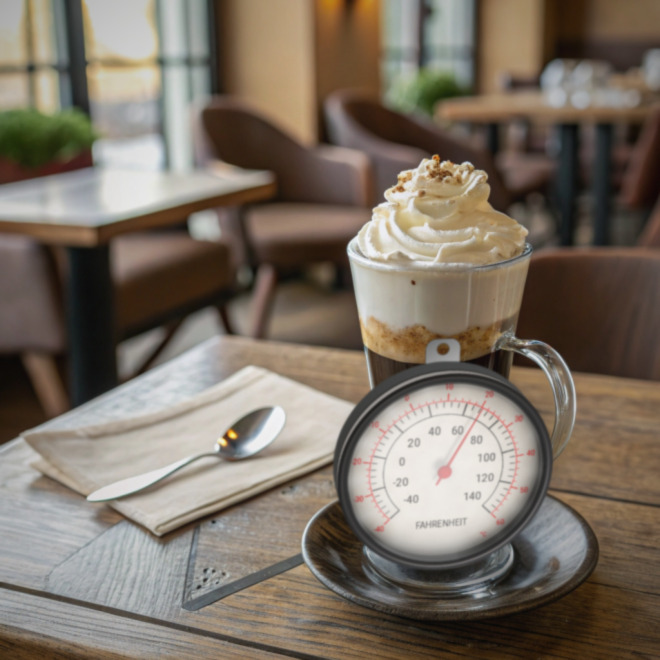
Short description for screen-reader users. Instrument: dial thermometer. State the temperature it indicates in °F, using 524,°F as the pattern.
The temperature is 68,°F
